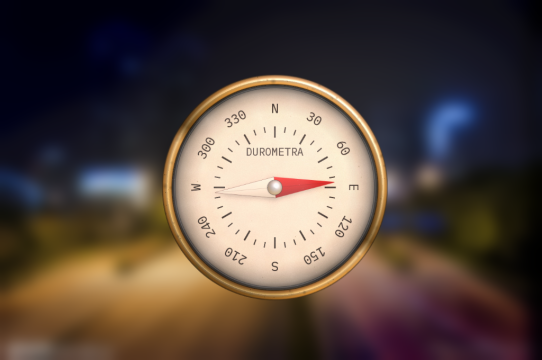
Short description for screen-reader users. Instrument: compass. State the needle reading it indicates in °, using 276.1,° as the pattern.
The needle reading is 85,°
